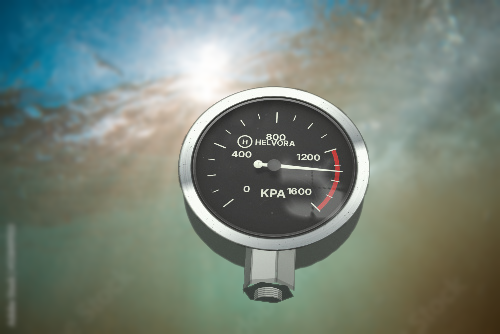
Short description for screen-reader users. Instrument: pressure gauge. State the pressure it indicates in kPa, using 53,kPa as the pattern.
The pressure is 1350,kPa
